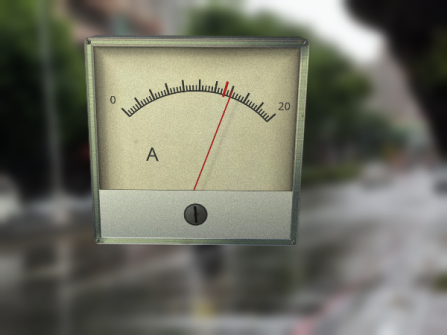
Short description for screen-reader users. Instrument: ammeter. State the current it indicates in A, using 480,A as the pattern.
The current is 14,A
